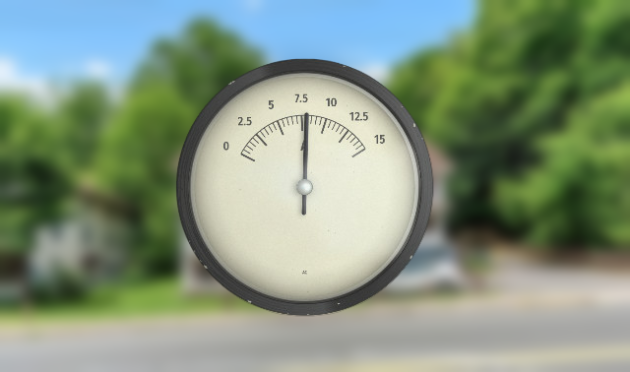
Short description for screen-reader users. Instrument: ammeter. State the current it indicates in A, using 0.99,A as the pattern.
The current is 8,A
